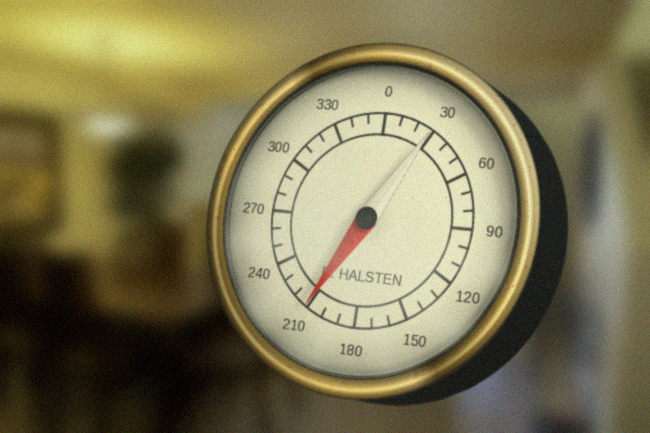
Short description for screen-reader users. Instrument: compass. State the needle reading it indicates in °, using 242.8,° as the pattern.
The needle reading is 210,°
